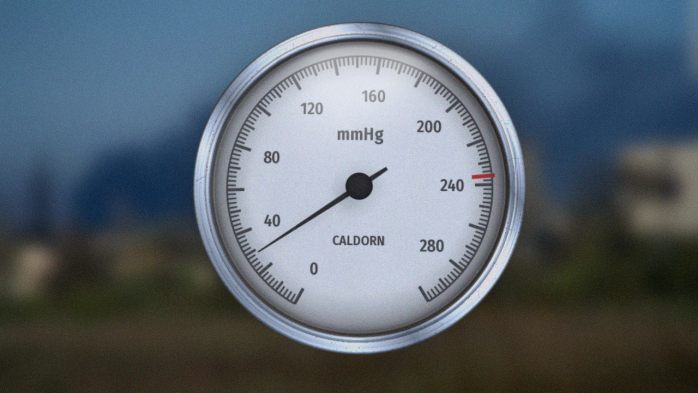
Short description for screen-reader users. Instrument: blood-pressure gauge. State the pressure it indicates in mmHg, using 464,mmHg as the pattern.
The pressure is 28,mmHg
